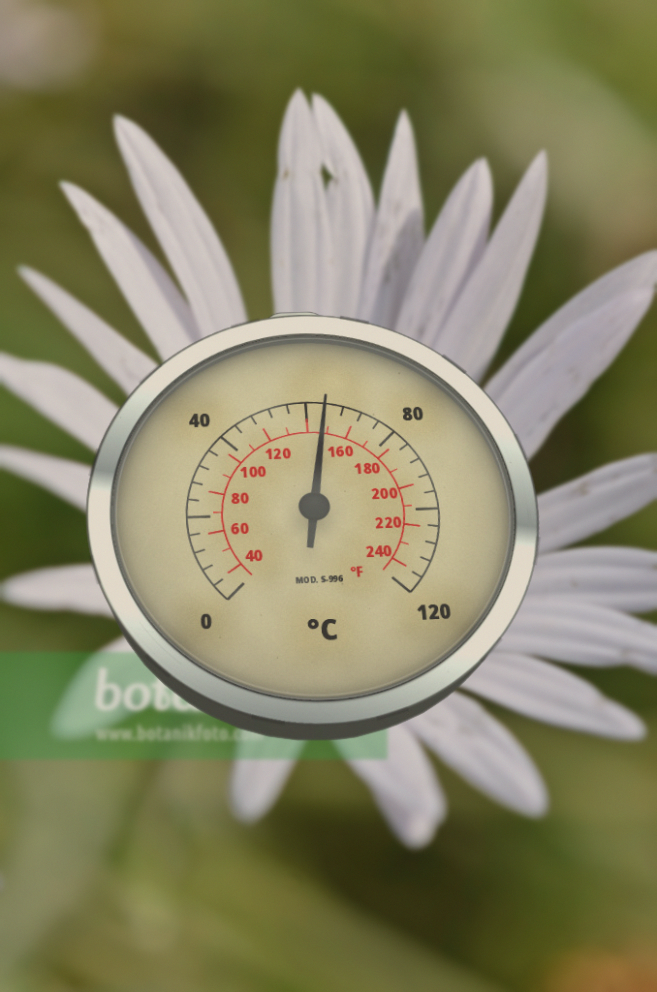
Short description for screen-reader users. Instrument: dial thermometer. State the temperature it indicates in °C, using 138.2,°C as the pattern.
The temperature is 64,°C
